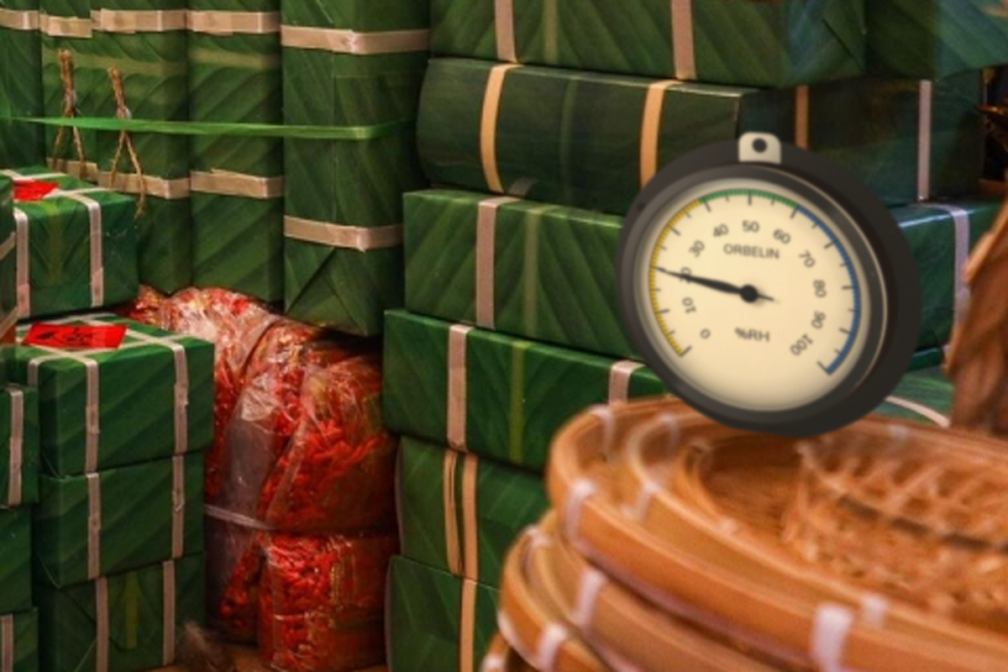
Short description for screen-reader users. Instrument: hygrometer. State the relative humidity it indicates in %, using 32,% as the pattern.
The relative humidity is 20,%
